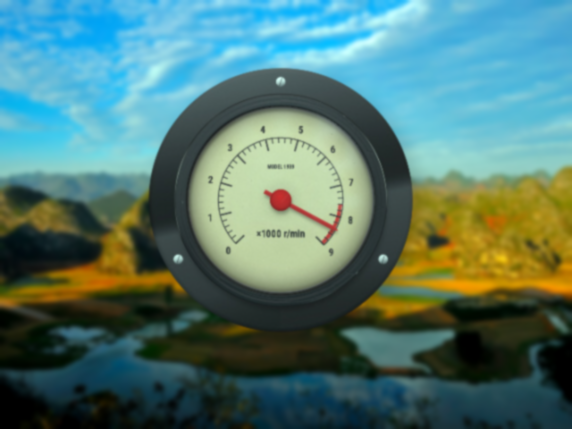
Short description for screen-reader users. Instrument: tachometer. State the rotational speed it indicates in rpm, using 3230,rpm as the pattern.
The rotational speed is 8400,rpm
